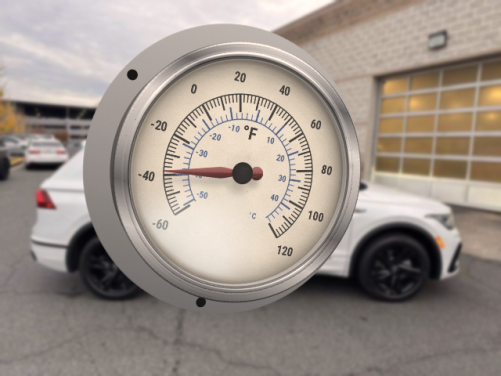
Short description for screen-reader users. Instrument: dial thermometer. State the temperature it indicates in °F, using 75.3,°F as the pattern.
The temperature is -38,°F
